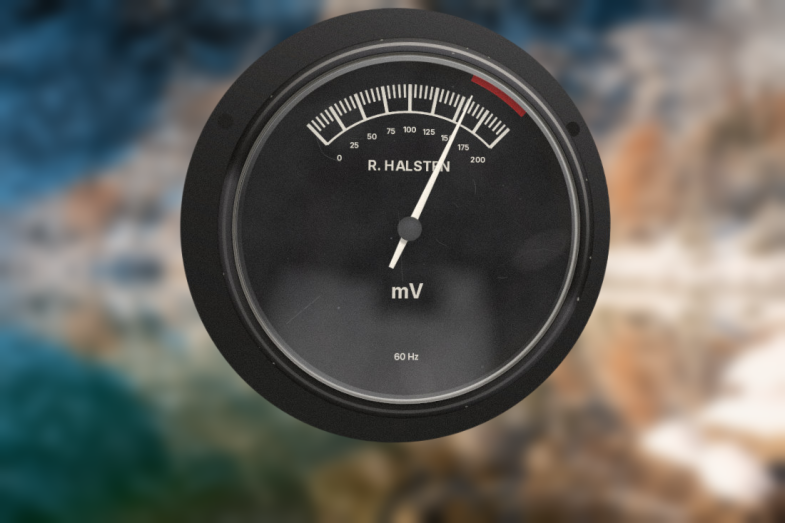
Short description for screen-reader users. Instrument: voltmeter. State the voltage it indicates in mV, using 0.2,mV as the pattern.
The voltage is 155,mV
